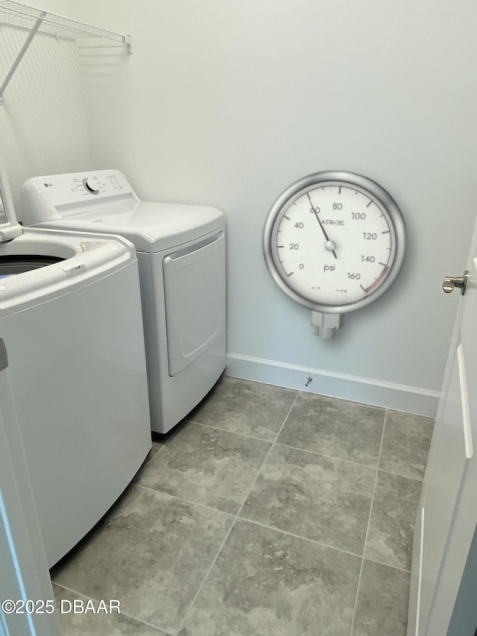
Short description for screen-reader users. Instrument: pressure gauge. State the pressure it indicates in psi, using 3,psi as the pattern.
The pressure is 60,psi
